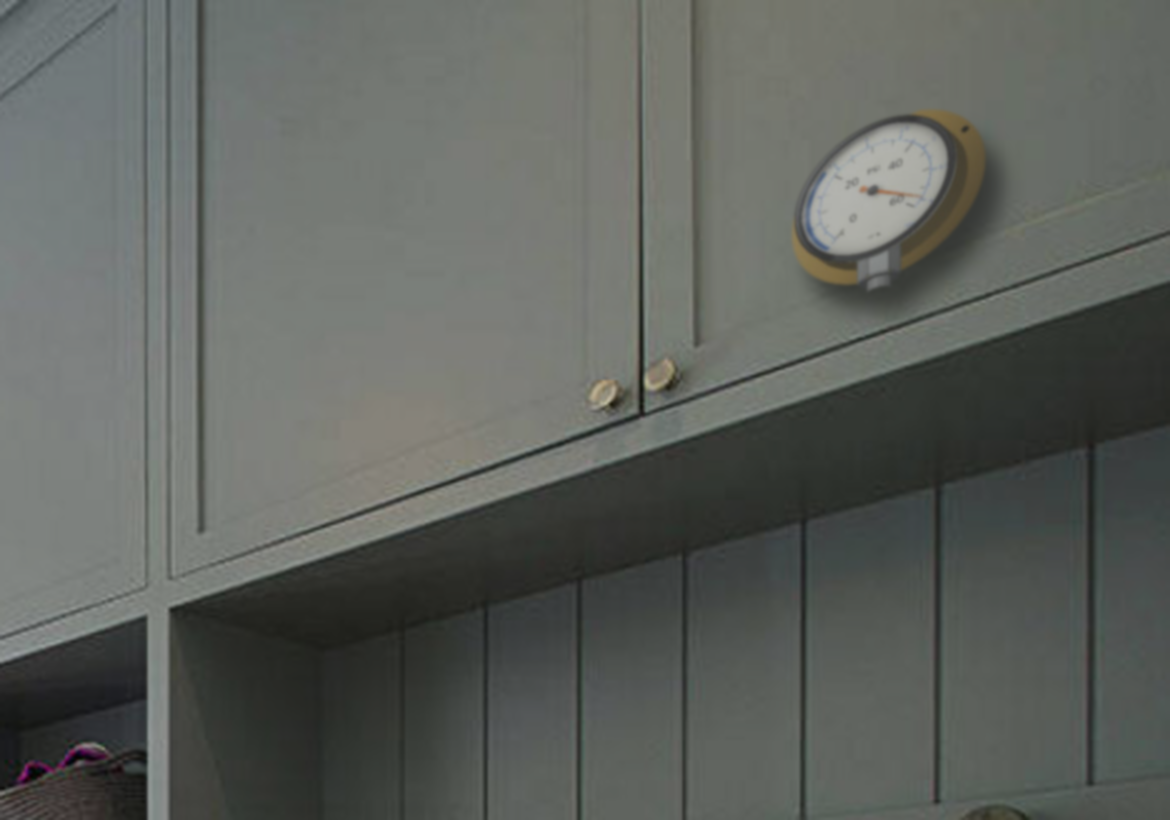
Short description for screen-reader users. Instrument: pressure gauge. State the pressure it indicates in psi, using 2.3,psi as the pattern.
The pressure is 57.5,psi
